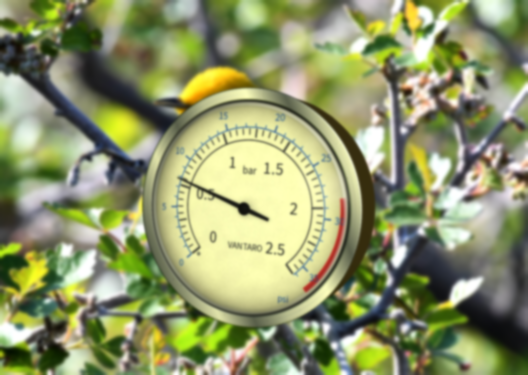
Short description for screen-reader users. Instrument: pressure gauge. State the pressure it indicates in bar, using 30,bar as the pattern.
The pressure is 0.55,bar
